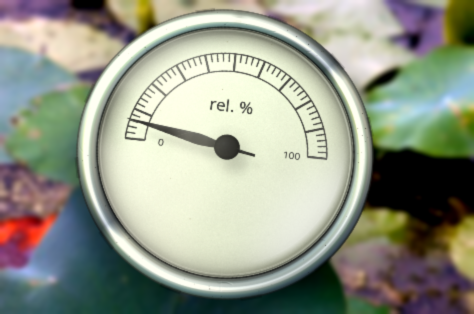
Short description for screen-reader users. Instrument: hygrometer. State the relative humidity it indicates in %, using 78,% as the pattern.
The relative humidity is 6,%
